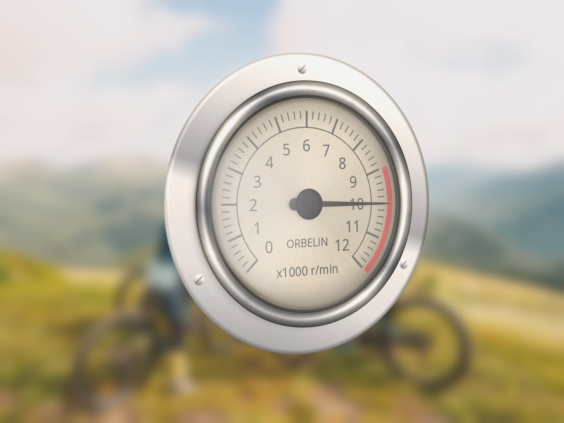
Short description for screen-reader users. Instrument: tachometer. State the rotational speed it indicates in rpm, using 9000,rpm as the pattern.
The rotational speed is 10000,rpm
